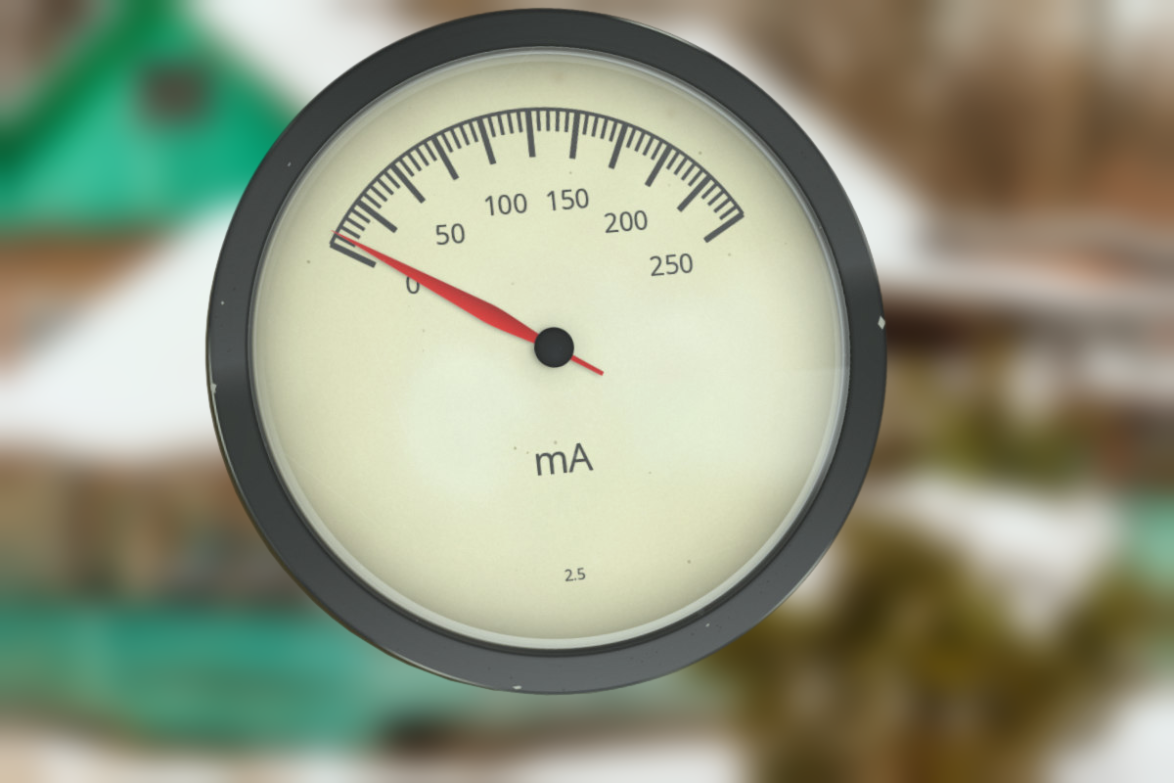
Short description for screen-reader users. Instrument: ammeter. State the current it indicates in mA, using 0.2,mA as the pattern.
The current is 5,mA
